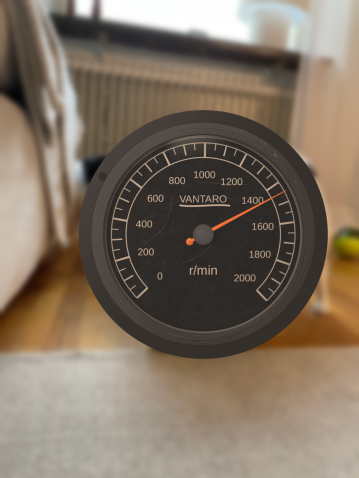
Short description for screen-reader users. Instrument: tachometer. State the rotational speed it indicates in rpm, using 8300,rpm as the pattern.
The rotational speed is 1450,rpm
